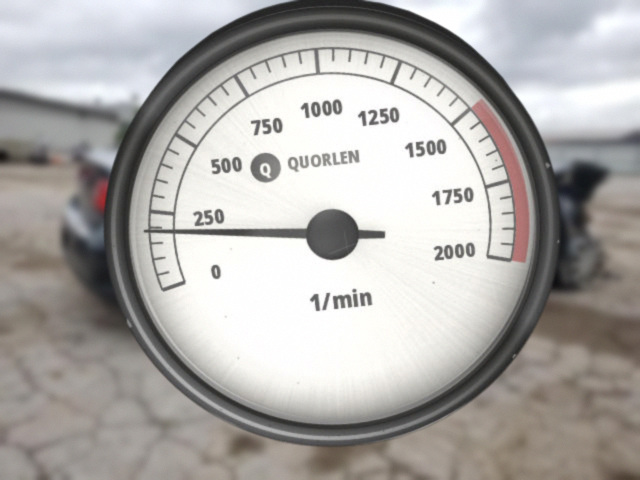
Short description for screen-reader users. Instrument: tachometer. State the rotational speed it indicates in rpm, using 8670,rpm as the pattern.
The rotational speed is 200,rpm
